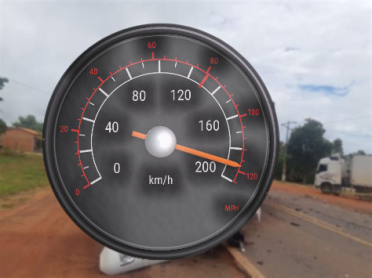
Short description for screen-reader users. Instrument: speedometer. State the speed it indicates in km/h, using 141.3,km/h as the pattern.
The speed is 190,km/h
